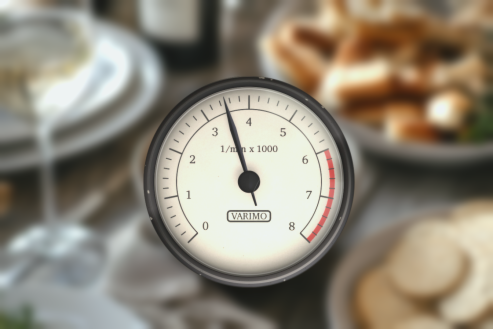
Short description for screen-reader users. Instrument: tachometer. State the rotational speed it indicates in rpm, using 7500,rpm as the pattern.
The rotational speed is 3500,rpm
